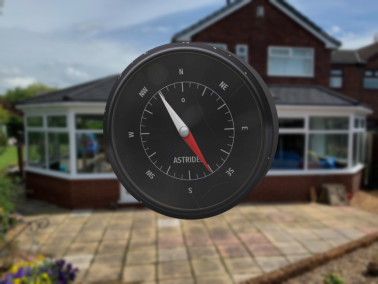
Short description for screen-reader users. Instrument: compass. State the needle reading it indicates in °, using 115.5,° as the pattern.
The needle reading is 150,°
